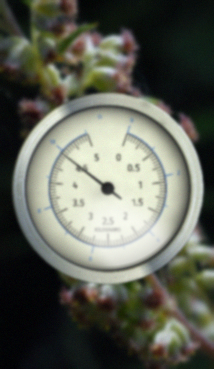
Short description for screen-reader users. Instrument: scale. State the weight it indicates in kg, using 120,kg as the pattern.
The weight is 4.5,kg
